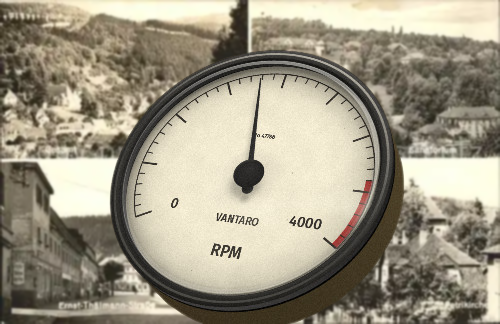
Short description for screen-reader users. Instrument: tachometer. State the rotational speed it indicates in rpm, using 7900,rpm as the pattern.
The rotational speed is 1800,rpm
